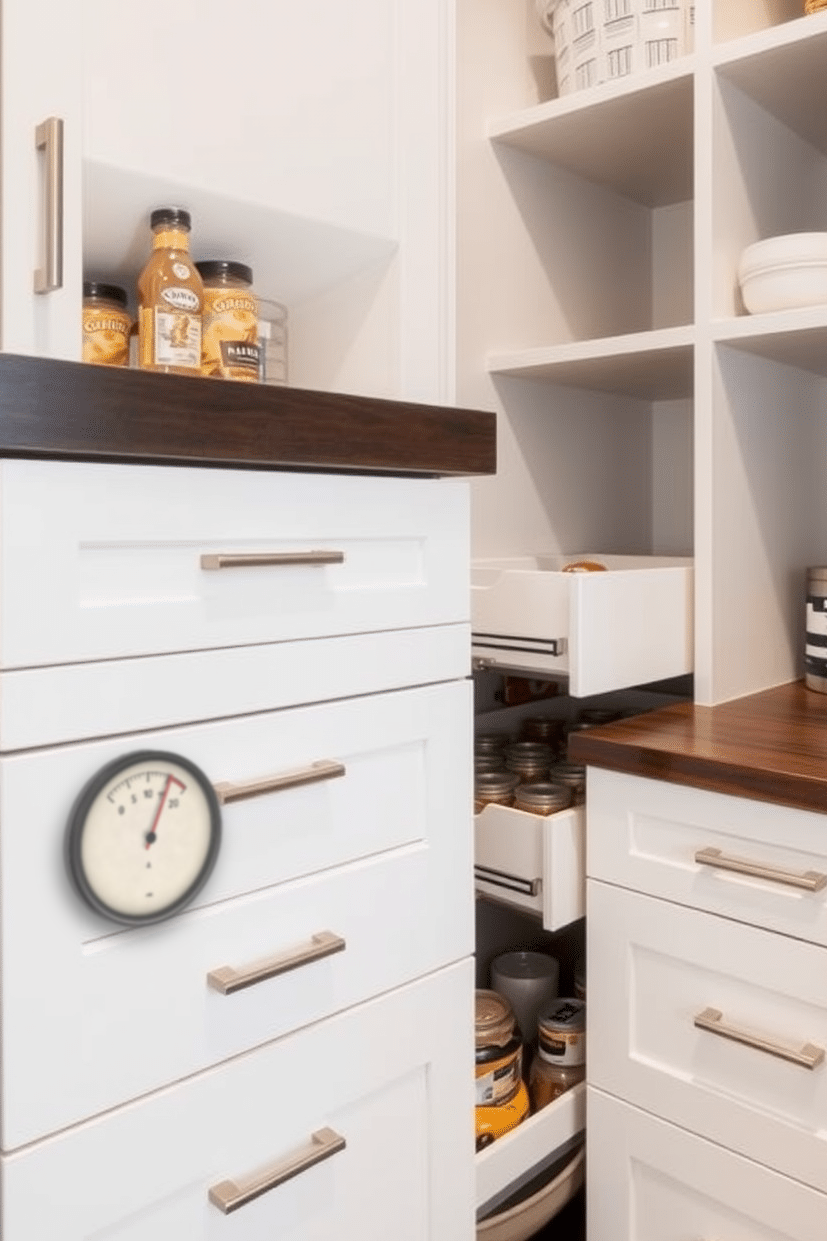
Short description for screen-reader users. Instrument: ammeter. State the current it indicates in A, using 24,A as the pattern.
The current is 15,A
